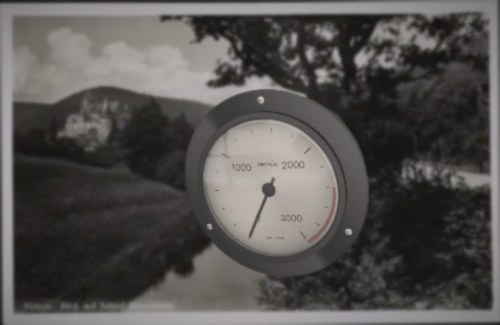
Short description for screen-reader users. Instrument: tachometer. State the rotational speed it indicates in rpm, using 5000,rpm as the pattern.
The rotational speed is 0,rpm
